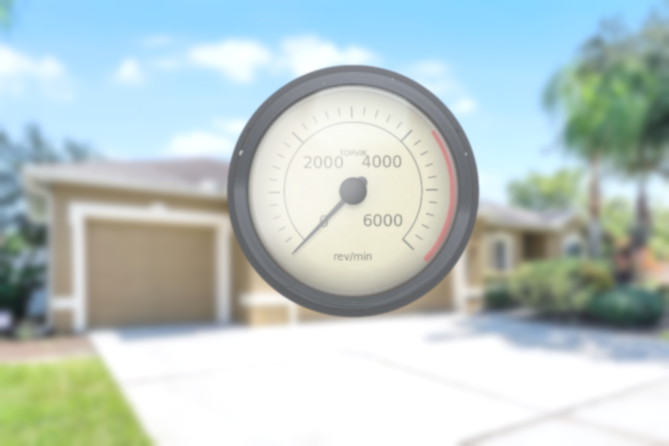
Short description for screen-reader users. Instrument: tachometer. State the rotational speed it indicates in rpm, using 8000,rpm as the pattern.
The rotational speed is 0,rpm
